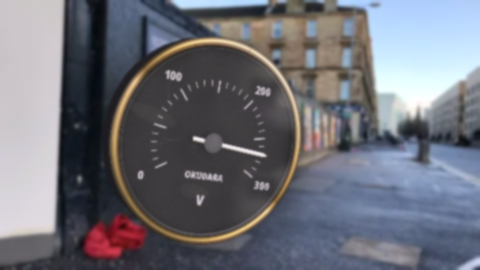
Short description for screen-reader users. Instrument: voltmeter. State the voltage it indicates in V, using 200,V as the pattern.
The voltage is 270,V
